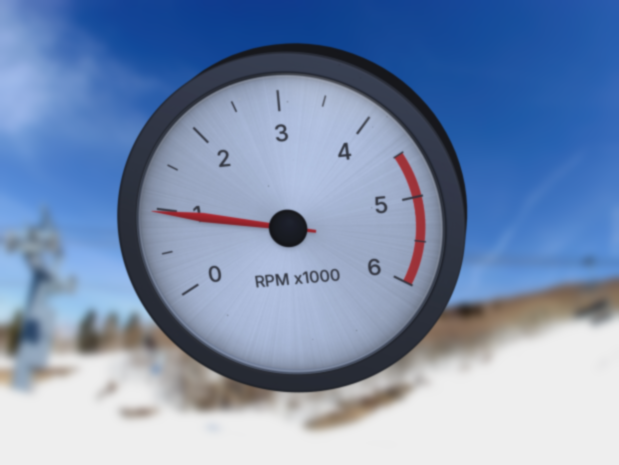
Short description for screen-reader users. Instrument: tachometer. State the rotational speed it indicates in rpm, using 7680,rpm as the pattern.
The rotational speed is 1000,rpm
